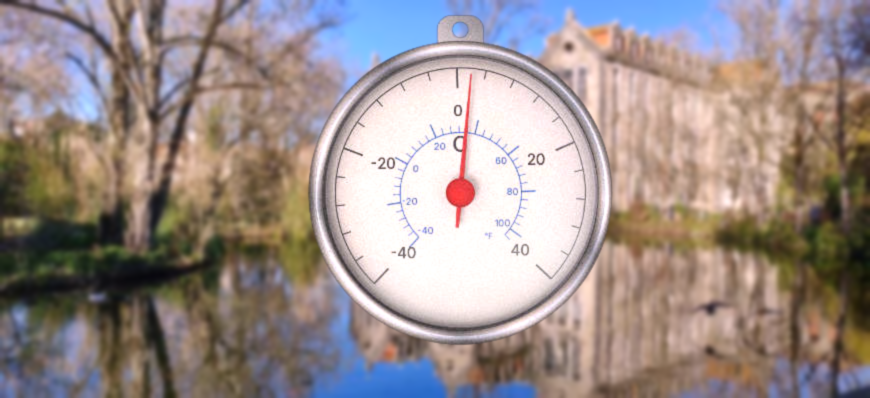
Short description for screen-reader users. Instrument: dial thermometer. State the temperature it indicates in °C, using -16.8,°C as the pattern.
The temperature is 2,°C
